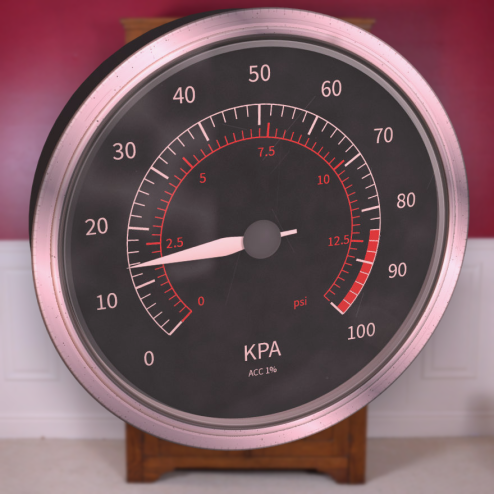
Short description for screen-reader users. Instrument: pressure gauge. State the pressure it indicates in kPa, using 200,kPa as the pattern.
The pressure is 14,kPa
